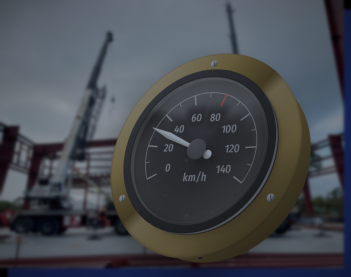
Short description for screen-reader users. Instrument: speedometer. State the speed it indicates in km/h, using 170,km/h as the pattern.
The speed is 30,km/h
